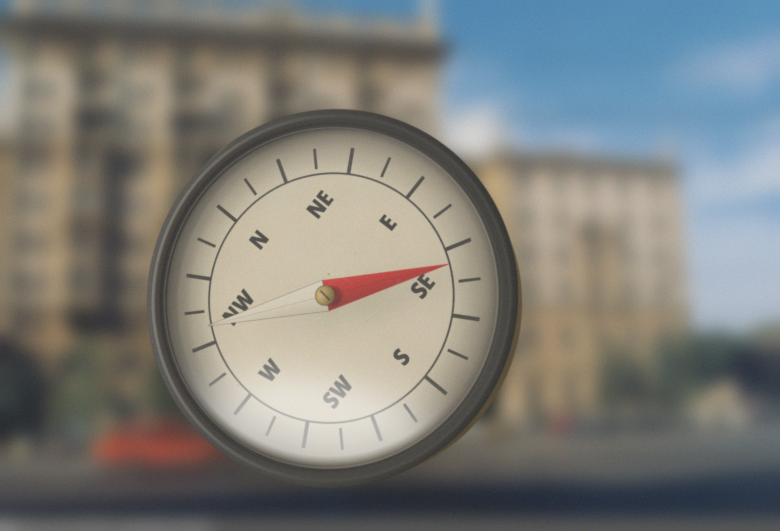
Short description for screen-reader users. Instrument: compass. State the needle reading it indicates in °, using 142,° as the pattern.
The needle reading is 127.5,°
